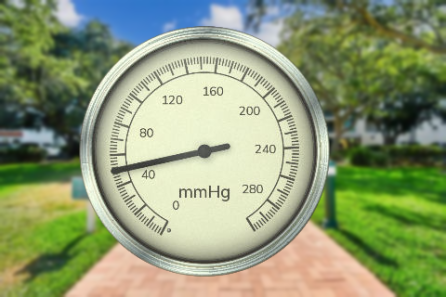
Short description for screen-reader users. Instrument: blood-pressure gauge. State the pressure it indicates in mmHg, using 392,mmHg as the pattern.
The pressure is 50,mmHg
